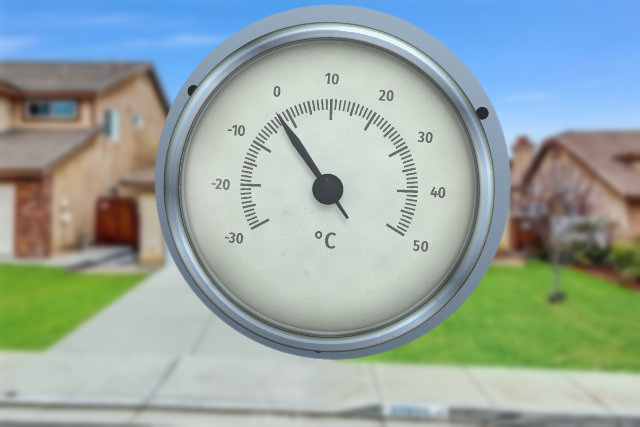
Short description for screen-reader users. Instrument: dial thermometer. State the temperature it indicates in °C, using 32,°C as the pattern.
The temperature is -2,°C
